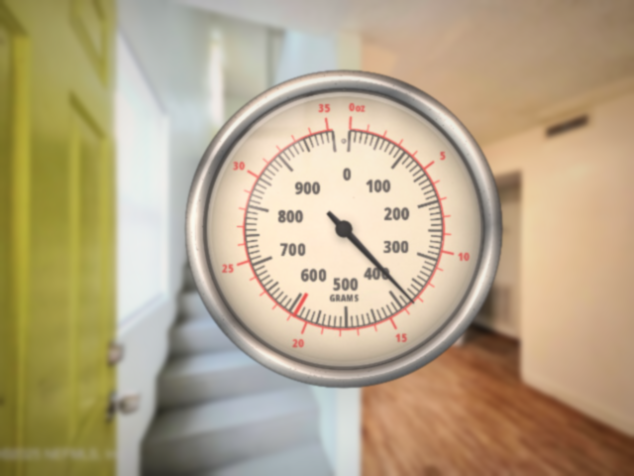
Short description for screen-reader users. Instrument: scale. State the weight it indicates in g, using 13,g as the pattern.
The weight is 380,g
